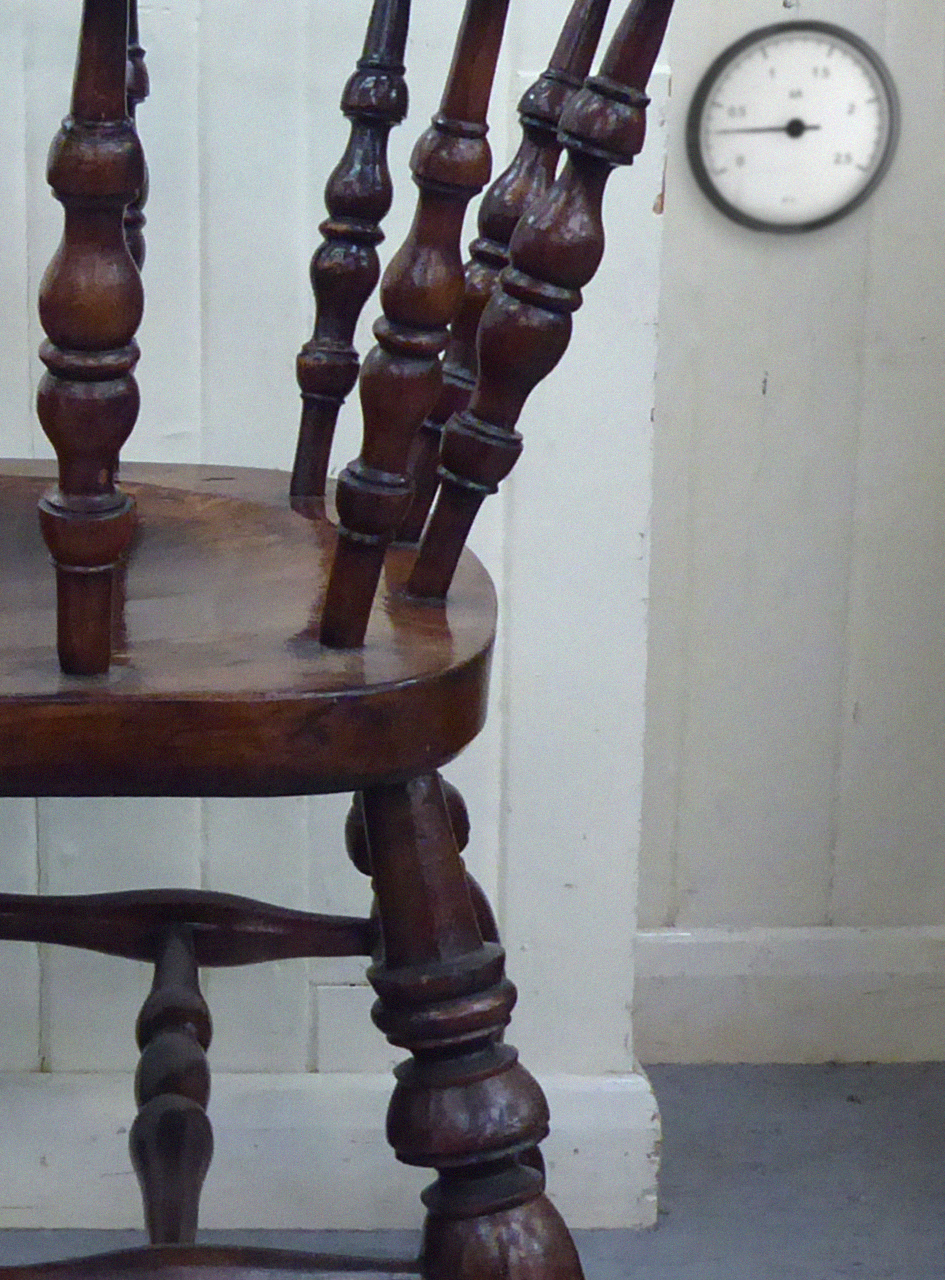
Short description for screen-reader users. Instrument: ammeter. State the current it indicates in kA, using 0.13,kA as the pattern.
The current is 0.3,kA
